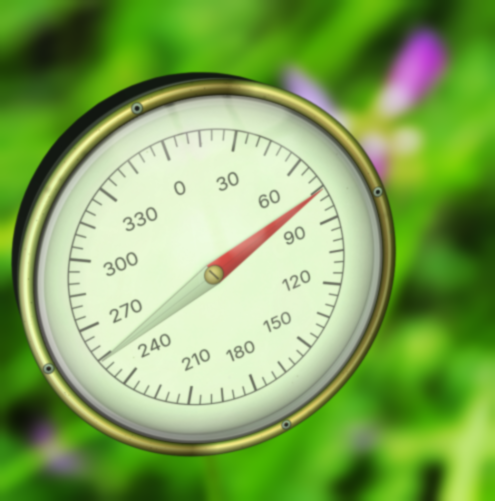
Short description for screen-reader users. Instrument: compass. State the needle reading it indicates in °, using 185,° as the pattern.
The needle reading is 75,°
